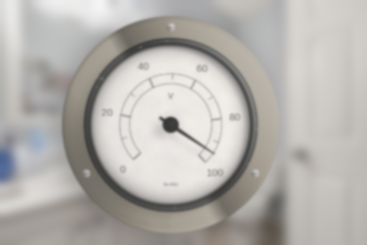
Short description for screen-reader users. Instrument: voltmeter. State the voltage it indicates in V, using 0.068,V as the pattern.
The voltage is 95,V
